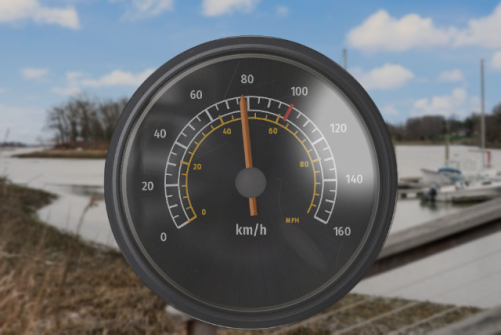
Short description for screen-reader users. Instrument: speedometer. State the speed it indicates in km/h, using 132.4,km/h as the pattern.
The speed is 77.5,km/h
